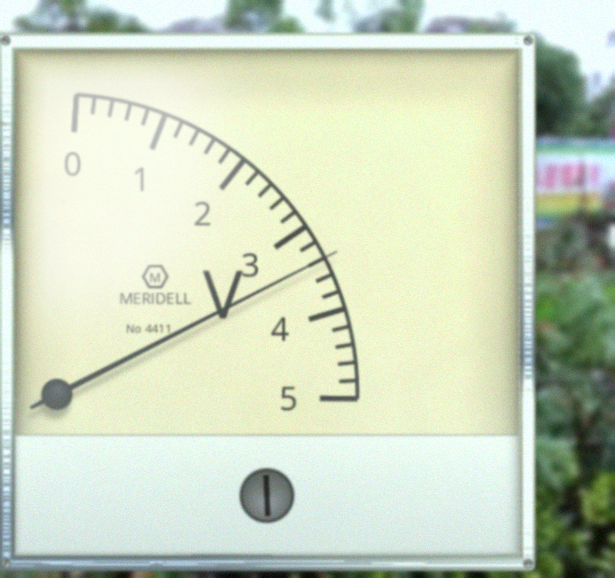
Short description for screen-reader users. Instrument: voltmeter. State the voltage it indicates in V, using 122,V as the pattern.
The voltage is 3.4,V
